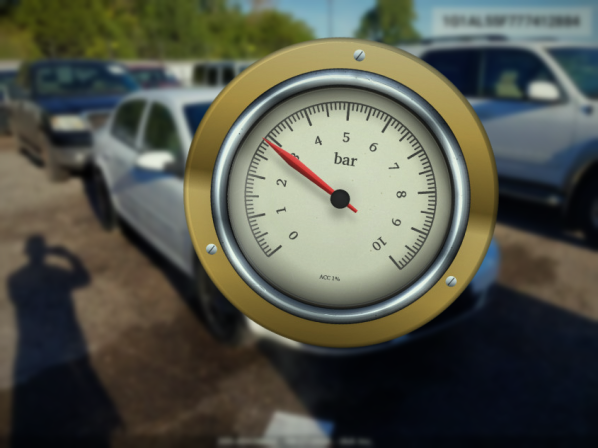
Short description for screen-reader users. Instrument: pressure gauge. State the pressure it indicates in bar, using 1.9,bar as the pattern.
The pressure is 2.9,bar
